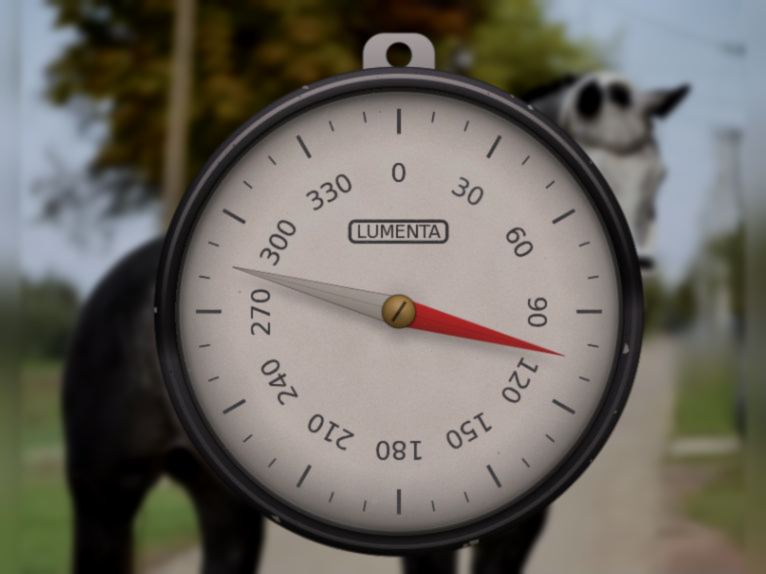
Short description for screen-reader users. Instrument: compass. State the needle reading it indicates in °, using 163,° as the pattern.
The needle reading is 105,°
